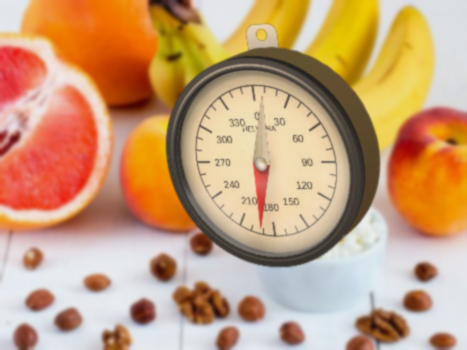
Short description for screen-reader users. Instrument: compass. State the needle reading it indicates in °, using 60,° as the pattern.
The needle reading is 190,°
